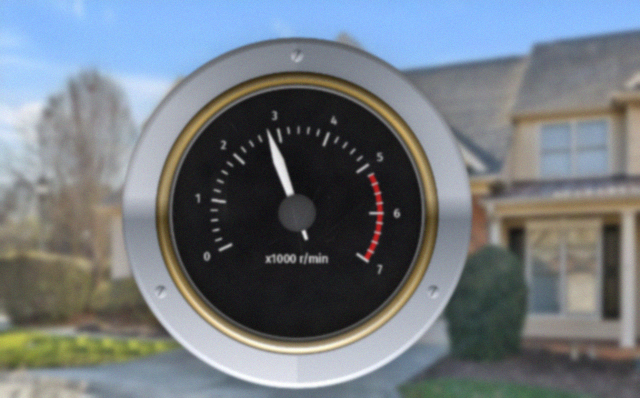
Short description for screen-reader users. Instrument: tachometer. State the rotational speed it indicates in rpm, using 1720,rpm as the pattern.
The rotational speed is 2800,rpm
